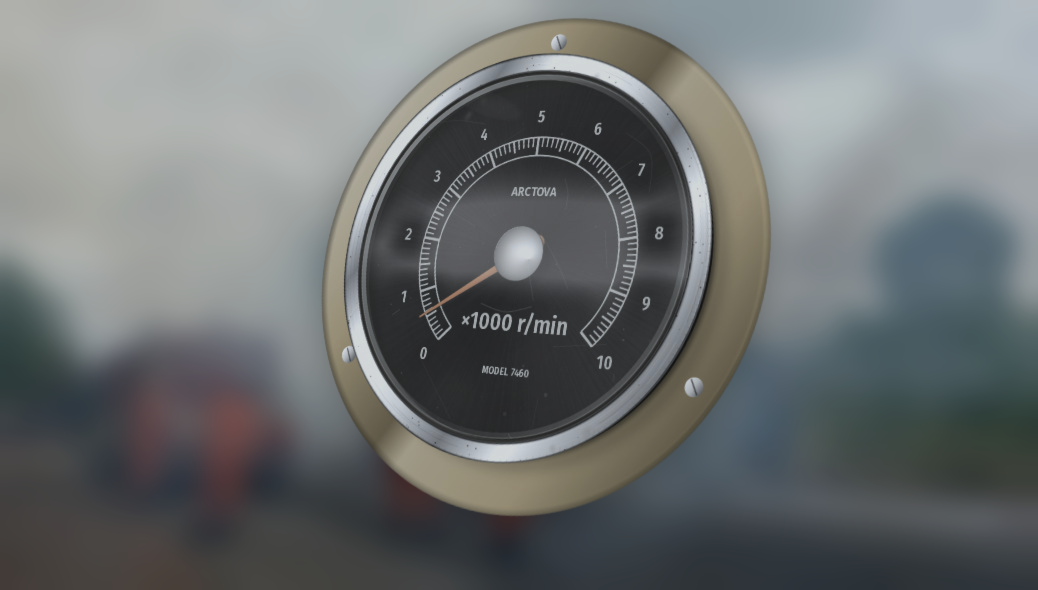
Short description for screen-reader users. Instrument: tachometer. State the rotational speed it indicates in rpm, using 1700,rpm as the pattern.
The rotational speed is 500,rpm
